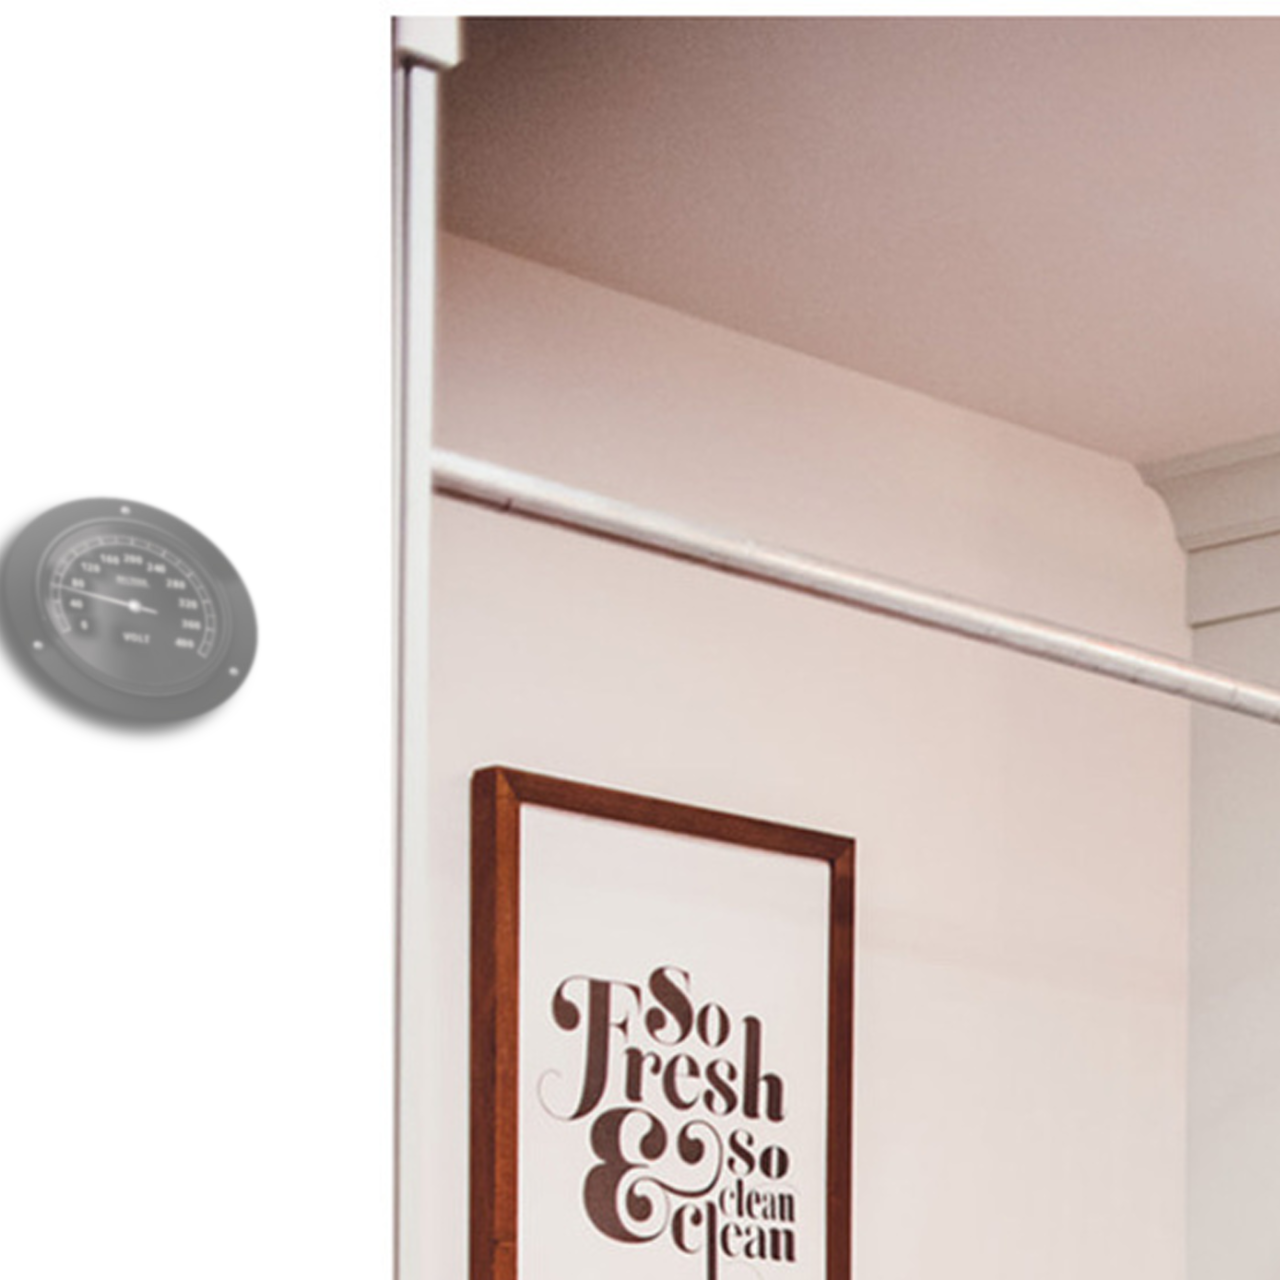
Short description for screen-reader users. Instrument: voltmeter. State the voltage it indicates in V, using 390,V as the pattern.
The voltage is 60,V
